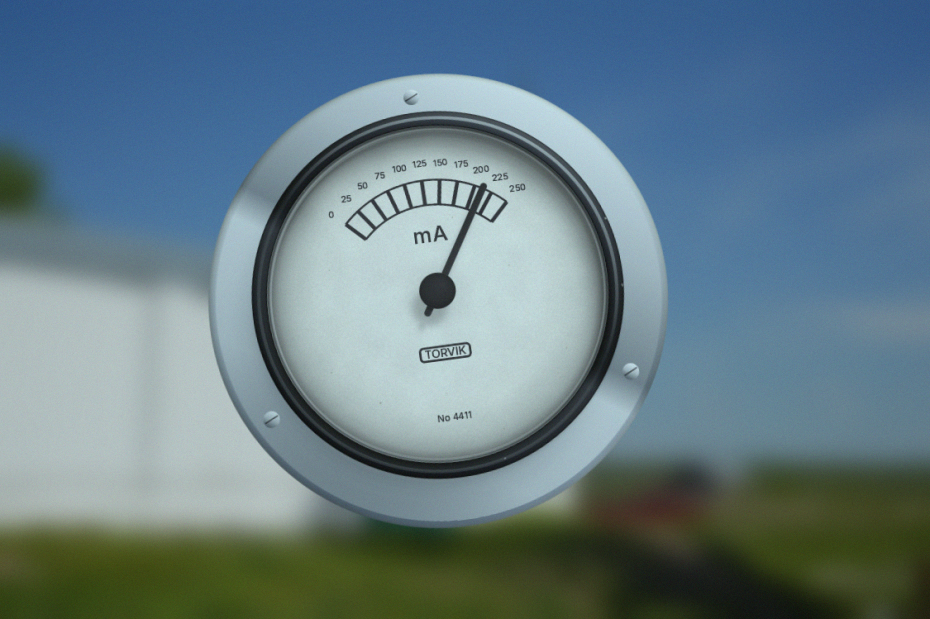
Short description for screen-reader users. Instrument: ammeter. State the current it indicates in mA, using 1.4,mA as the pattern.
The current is 212.5,mA
